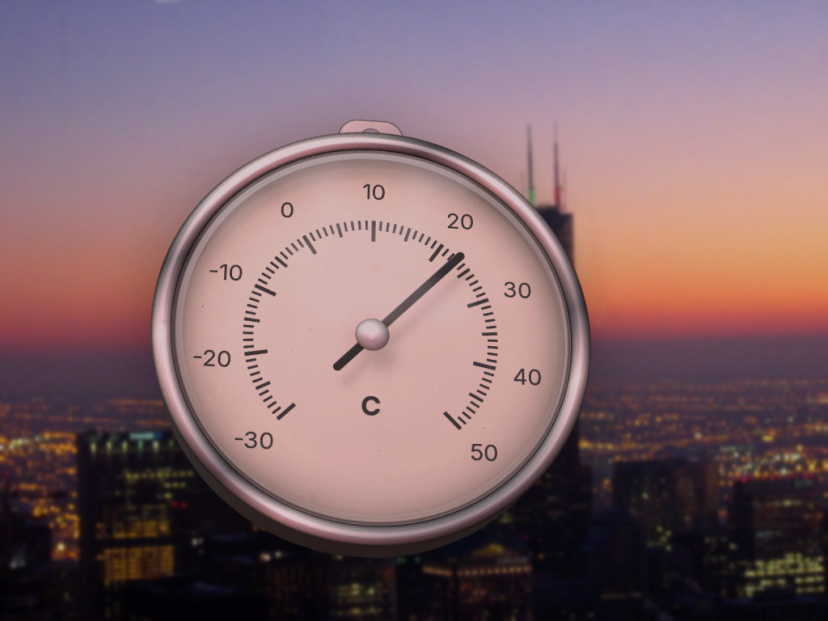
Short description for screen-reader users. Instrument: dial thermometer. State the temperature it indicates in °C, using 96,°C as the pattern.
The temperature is 23,°C
